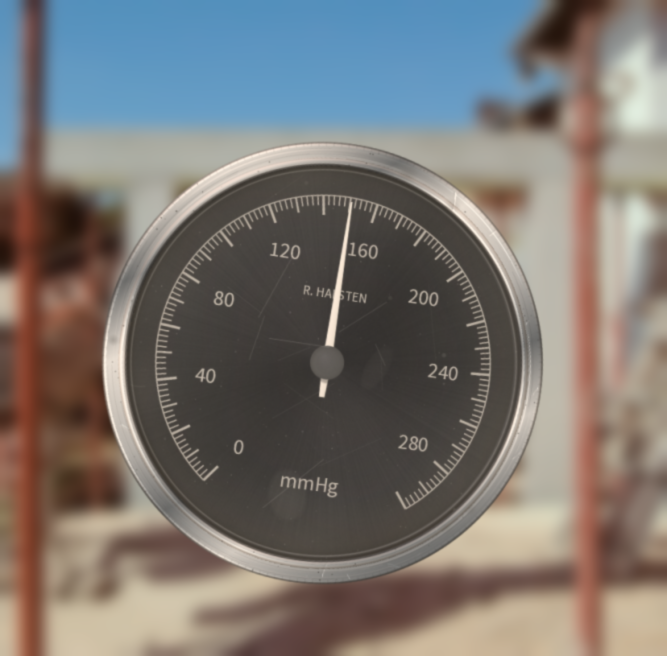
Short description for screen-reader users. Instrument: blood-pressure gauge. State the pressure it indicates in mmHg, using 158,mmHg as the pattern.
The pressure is 150,mmHg
